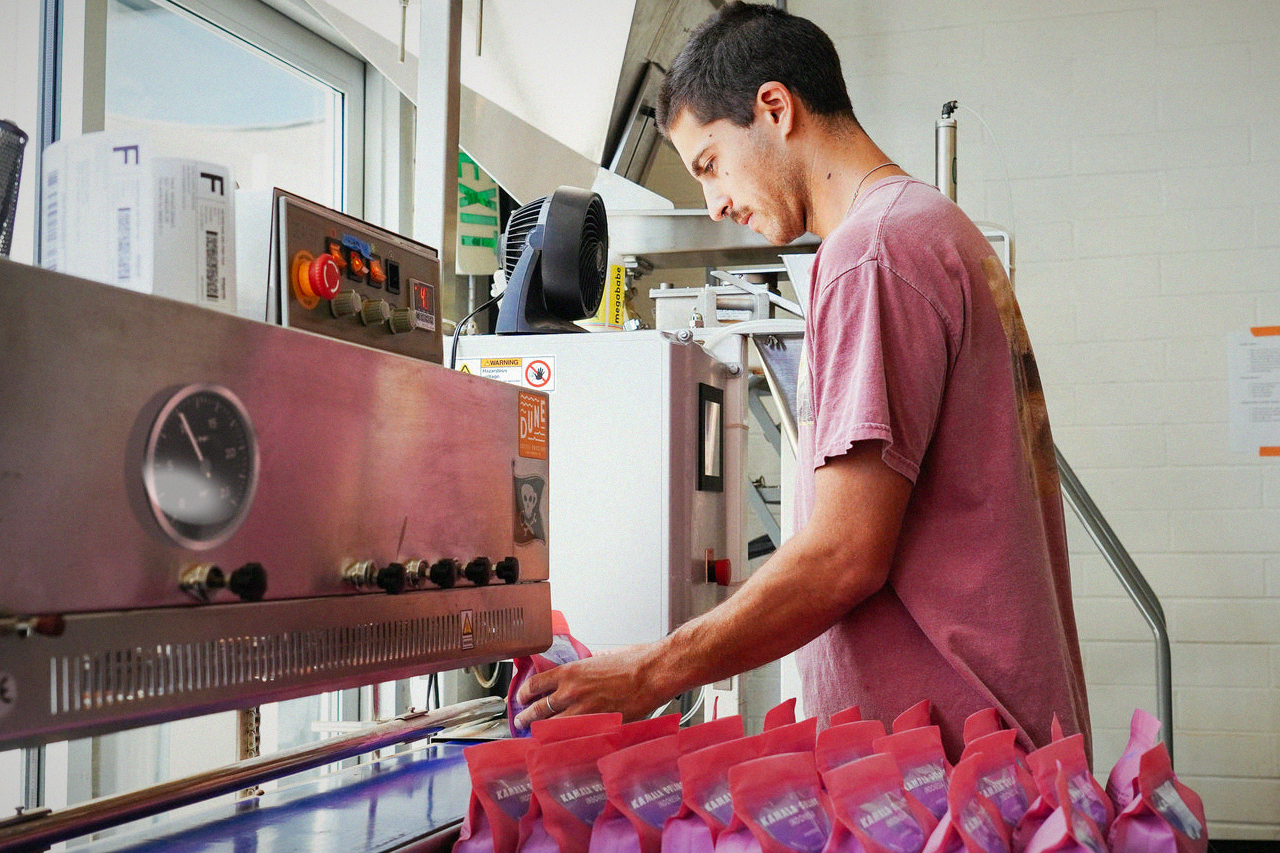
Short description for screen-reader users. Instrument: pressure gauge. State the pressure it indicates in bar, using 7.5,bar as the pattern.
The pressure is 10,bar
